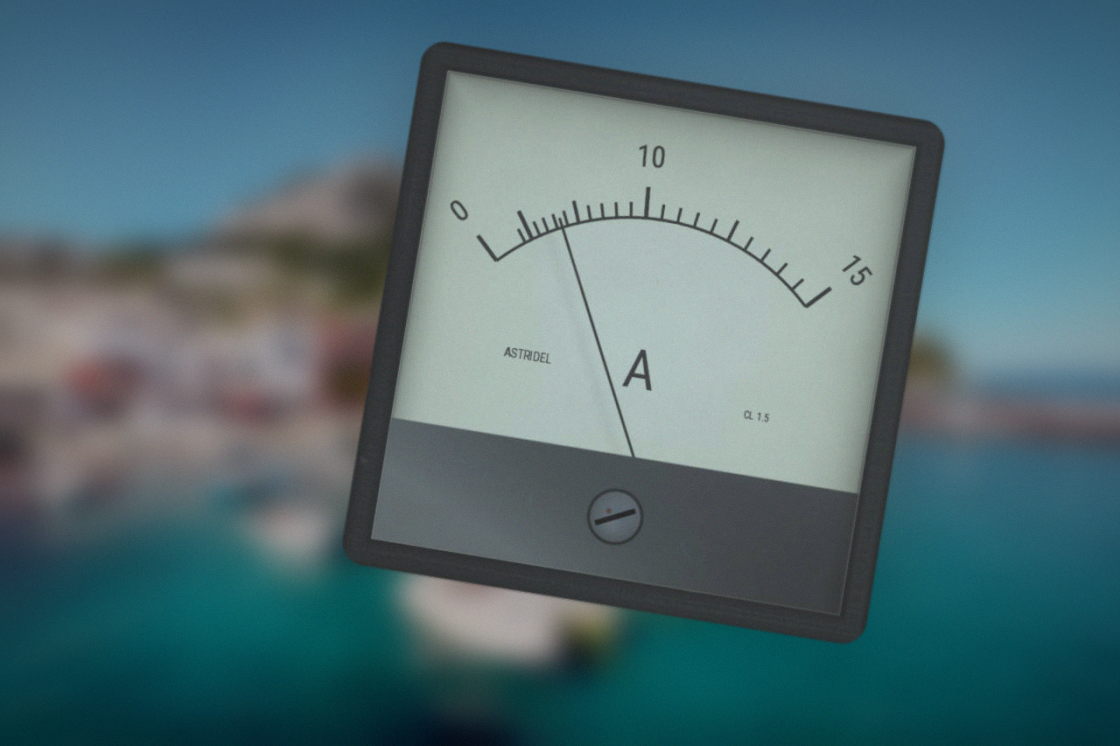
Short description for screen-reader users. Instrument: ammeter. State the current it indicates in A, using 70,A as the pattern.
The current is 6.75,A
